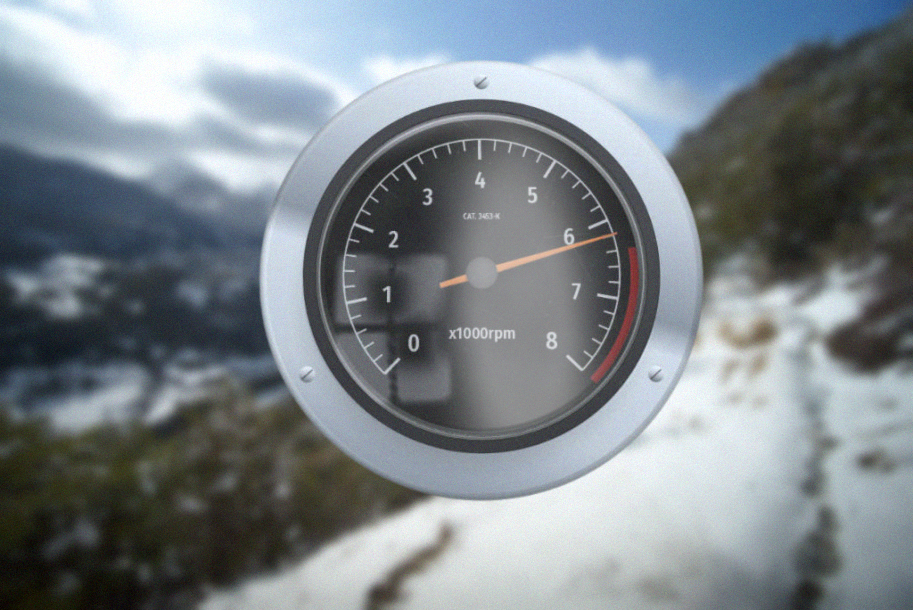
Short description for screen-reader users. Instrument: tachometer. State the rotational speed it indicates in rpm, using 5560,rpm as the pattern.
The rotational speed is 6200,rpm
